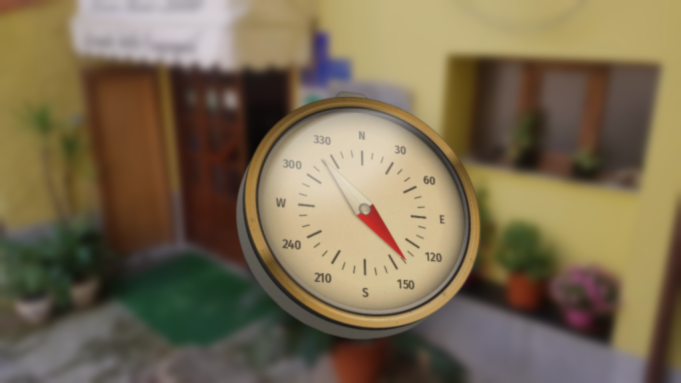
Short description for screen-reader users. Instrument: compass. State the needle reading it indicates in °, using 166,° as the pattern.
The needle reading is 140,°
